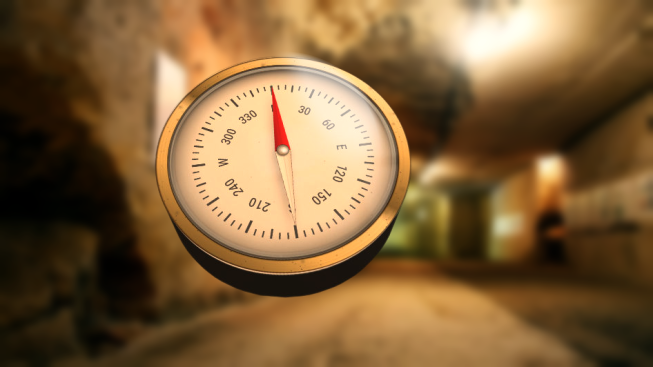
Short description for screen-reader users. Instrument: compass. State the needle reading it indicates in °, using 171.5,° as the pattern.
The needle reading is 0,°
